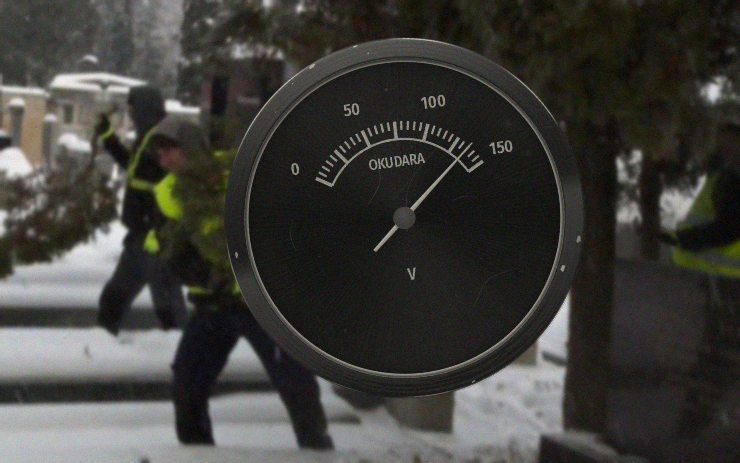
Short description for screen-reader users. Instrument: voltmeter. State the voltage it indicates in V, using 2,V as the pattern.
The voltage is 135,V
